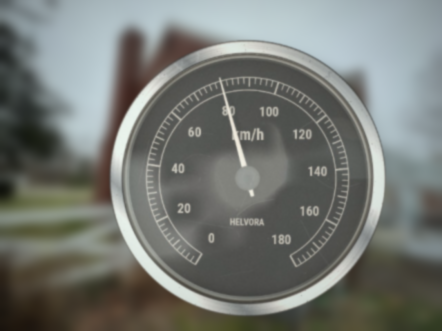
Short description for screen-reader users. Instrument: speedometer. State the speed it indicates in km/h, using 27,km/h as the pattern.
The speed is 80,km/h
